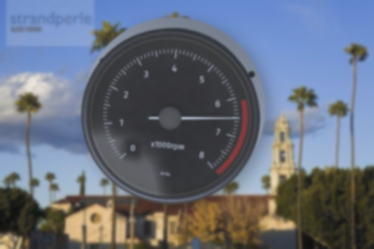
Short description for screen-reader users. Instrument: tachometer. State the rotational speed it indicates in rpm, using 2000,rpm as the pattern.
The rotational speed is 6500,rpm
